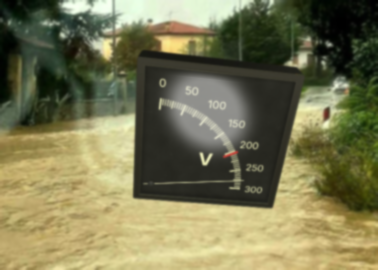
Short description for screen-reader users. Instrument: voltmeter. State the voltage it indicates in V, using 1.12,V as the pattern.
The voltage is 275,V
